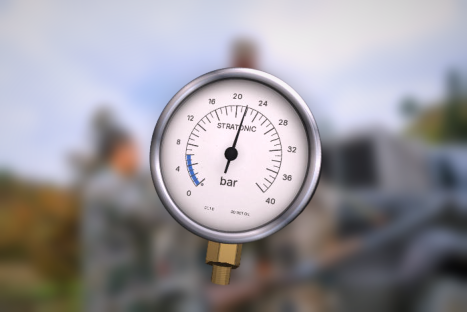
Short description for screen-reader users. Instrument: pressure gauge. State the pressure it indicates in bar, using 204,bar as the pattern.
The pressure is 22,bar
